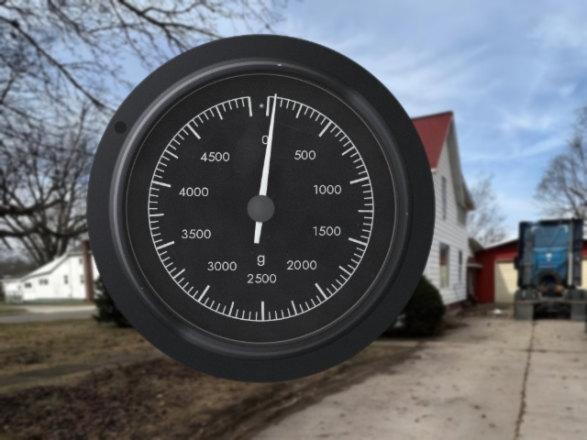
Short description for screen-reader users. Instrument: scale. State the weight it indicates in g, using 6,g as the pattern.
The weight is 50,g
